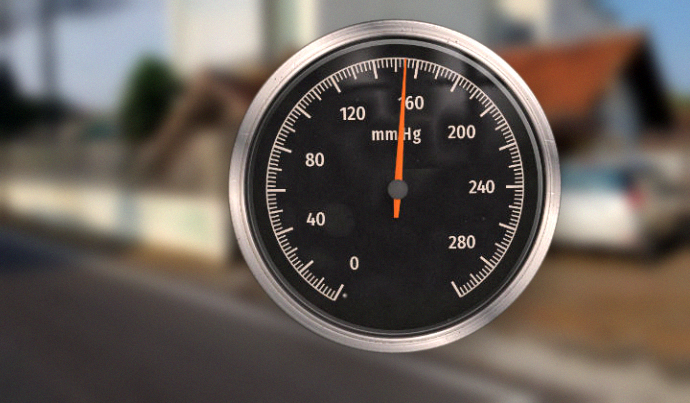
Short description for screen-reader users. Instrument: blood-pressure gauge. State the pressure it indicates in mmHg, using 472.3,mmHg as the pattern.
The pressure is 154,mmHg
